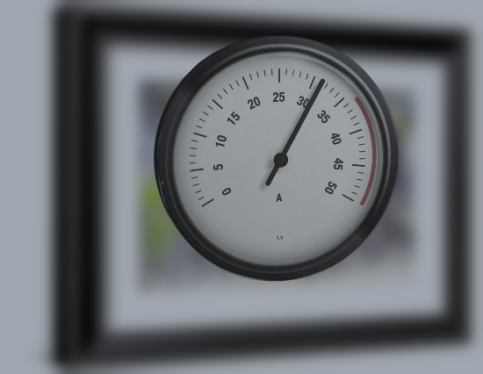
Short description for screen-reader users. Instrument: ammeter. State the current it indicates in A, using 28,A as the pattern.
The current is 31,A
